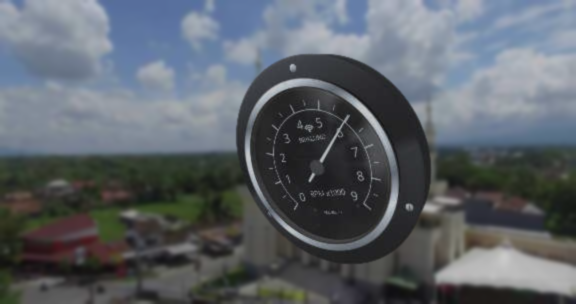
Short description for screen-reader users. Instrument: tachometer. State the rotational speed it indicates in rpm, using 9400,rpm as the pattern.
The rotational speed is 6000,rpm
